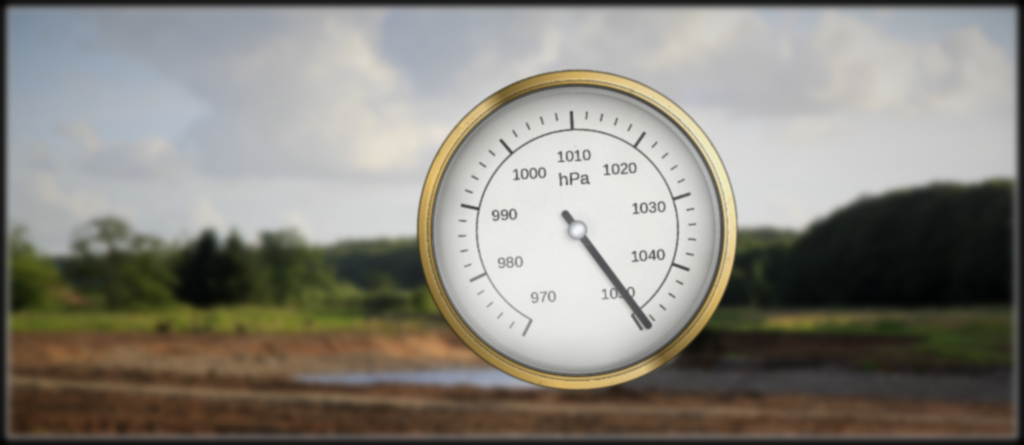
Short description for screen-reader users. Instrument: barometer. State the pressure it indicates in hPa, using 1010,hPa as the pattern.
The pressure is 1049,hPa
